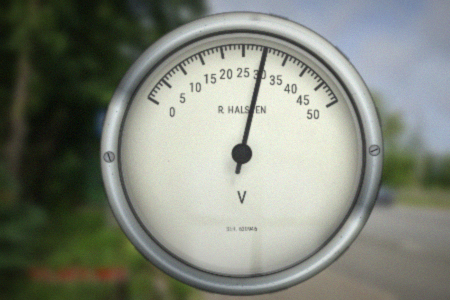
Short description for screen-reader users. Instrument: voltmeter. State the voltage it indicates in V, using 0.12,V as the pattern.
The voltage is 30,V
